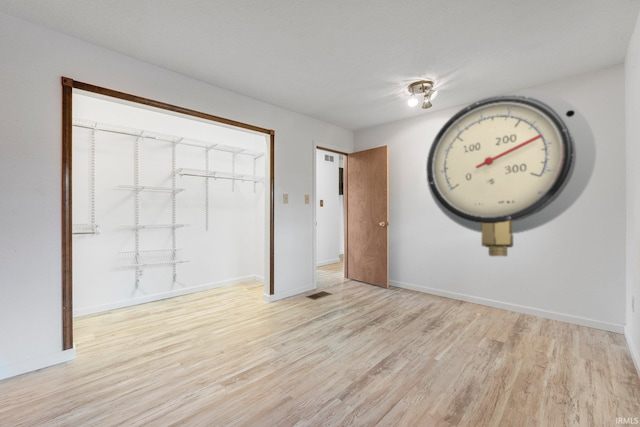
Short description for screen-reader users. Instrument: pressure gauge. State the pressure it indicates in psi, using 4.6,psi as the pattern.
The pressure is 240,psi
